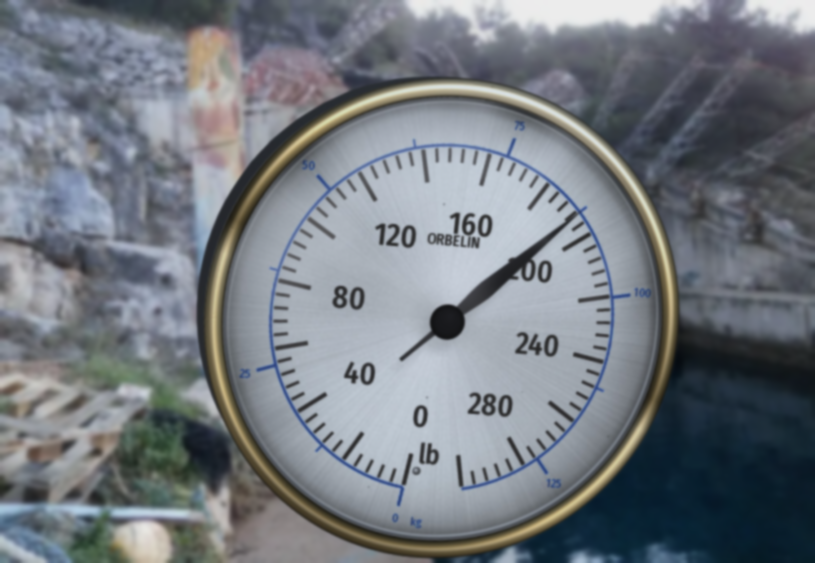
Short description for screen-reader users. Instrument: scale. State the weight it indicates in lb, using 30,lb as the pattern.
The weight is 192,lb
